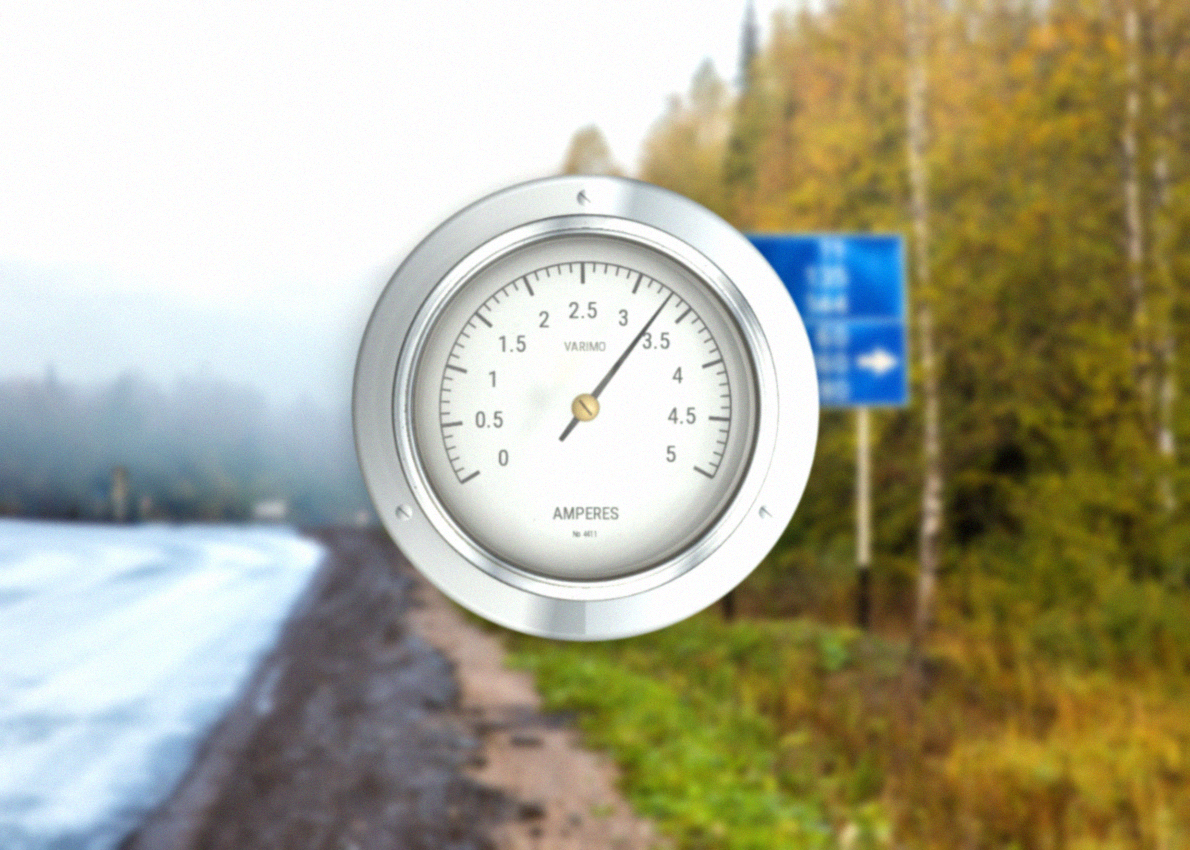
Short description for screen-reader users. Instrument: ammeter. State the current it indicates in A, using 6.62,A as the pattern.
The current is 3.3,A
